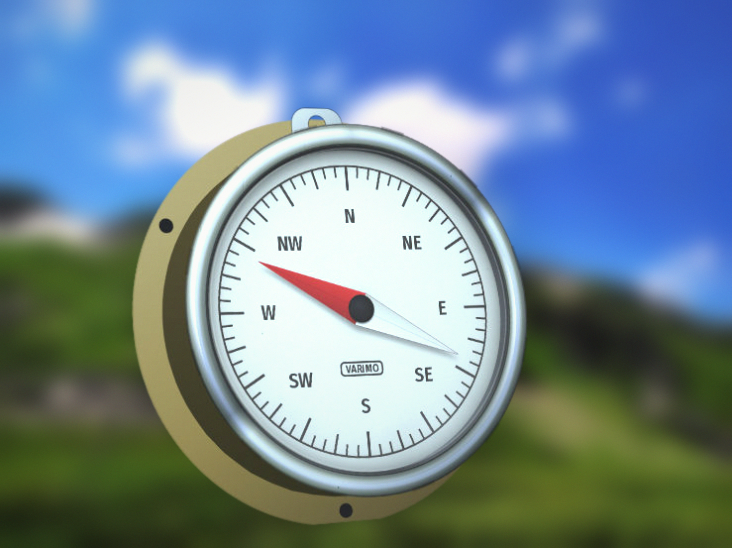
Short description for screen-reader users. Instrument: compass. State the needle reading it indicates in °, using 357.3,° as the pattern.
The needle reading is 295,°
